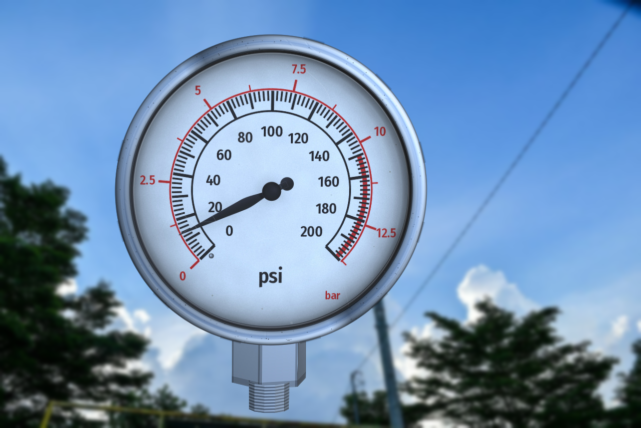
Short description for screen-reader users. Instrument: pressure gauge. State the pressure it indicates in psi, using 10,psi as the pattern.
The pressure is 14,psi
